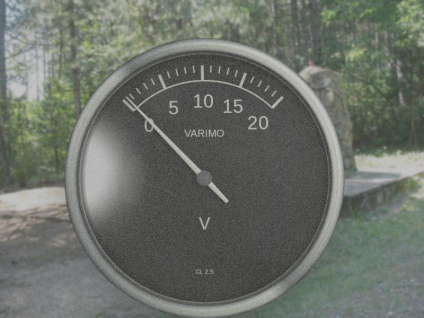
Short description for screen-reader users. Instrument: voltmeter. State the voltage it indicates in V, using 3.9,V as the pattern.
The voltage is 0.5,V
